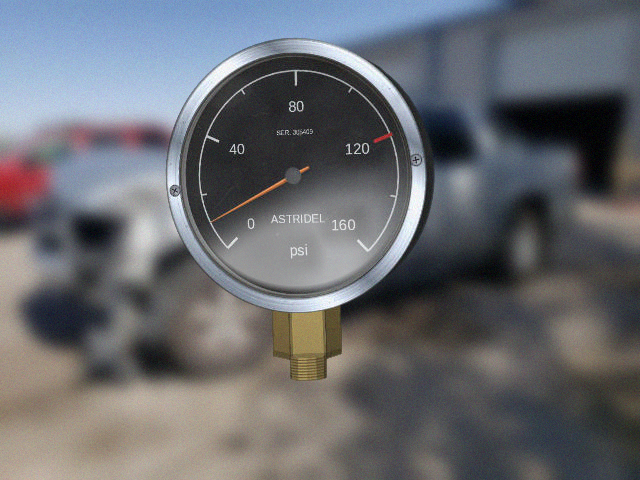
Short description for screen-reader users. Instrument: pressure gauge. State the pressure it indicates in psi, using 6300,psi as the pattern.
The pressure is 10,psi
